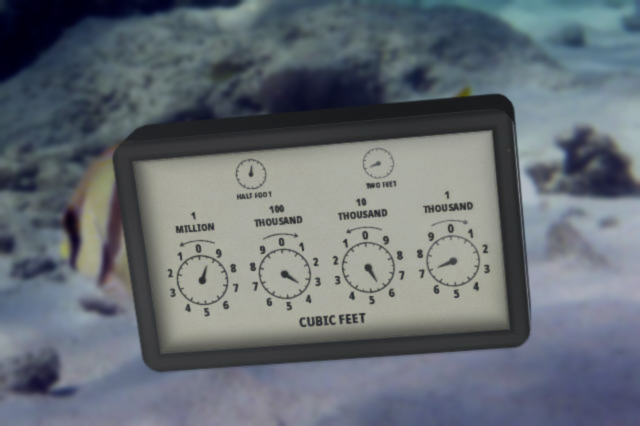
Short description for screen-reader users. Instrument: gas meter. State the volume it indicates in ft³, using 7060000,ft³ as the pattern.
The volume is 935700,ft³
